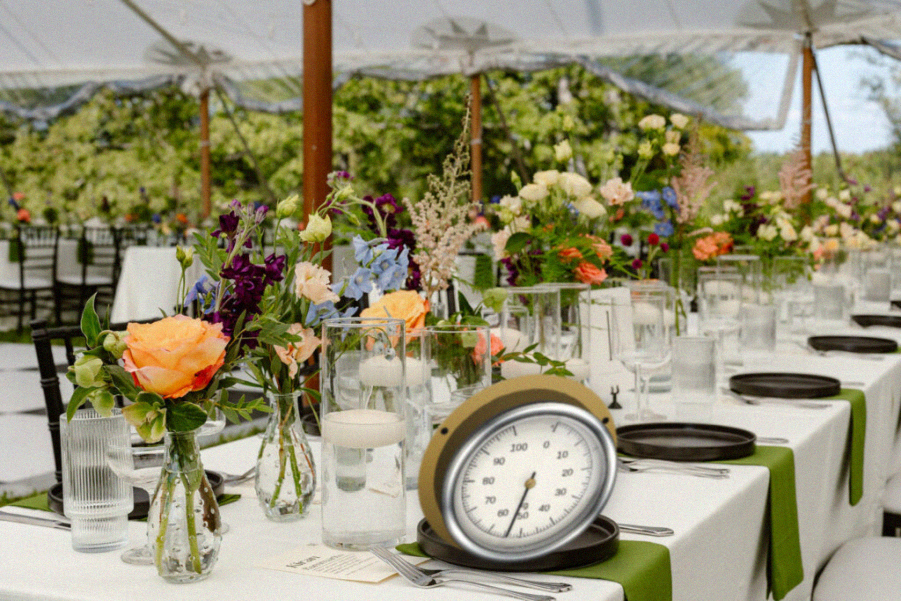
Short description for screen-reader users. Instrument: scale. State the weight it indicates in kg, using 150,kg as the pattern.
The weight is 55,kg
